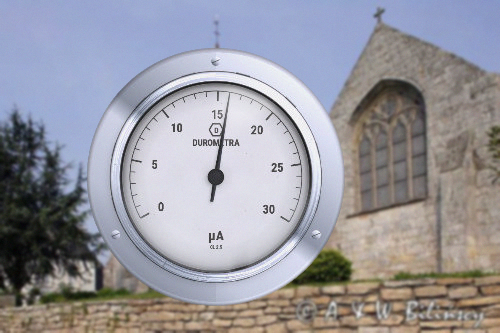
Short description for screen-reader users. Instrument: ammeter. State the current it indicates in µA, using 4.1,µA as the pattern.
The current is 16,µA
